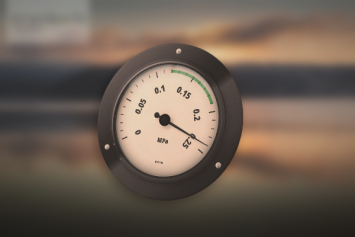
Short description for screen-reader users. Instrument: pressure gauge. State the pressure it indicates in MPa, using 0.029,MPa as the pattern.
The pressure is 0.24,MPa
